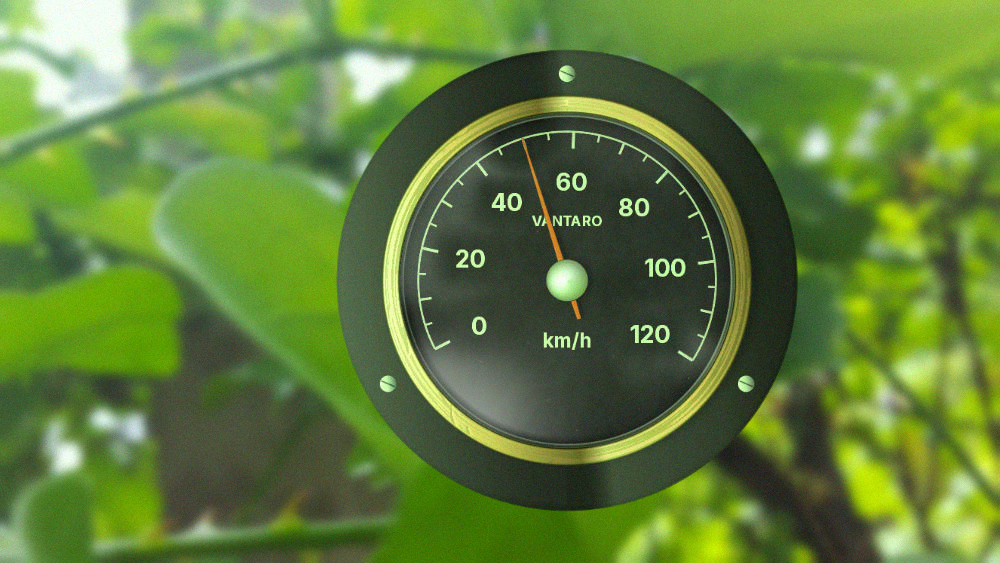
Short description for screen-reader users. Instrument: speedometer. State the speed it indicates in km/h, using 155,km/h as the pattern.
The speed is 50,km/h
